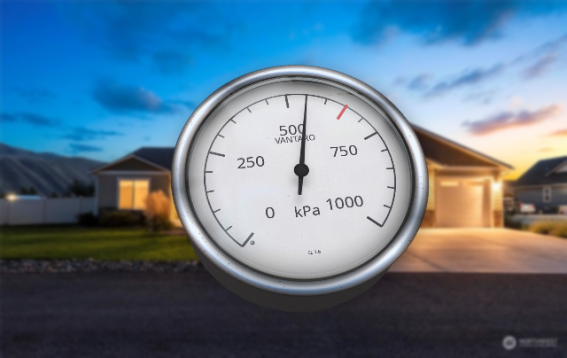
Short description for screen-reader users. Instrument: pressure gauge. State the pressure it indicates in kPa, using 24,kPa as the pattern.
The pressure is 550,kPa
